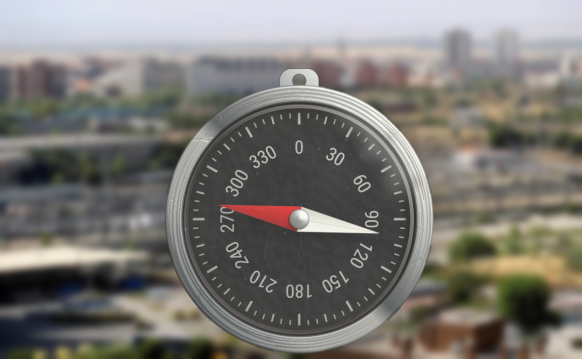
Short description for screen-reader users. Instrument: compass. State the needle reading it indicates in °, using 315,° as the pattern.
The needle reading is 280,°
